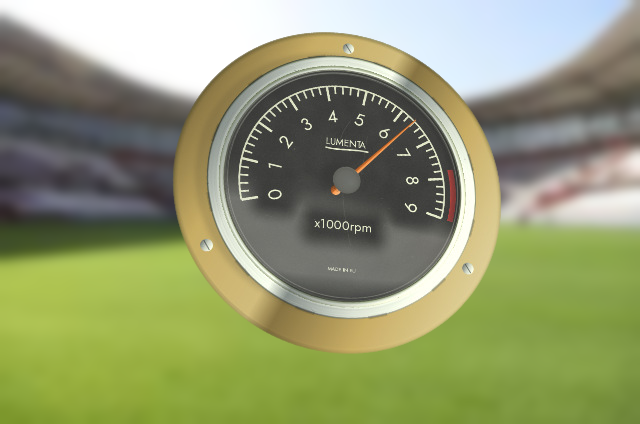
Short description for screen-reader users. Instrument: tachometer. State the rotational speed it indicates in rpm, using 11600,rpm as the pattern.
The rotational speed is 6400,rpm
